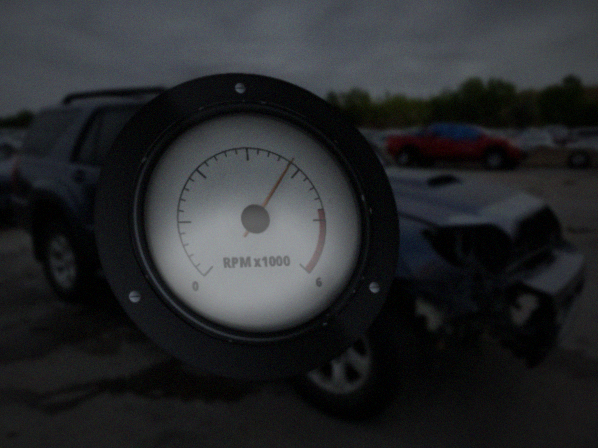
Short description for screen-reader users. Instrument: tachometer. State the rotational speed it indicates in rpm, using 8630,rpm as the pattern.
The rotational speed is 3800,rpm
